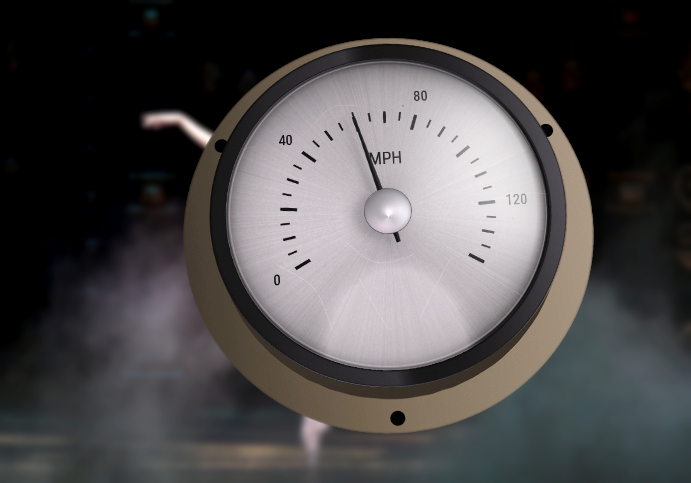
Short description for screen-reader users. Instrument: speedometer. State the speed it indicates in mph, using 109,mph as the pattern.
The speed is 60,mph
